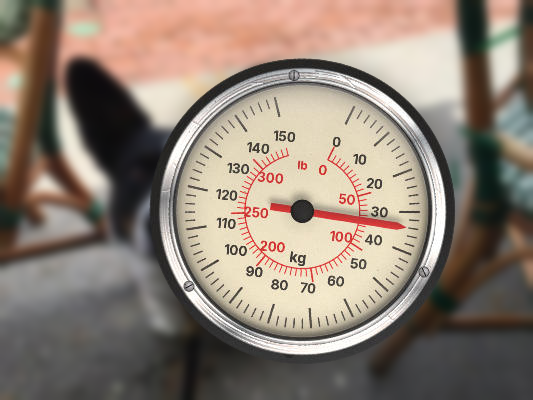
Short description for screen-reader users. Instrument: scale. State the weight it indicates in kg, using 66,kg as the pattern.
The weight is 34,kg
